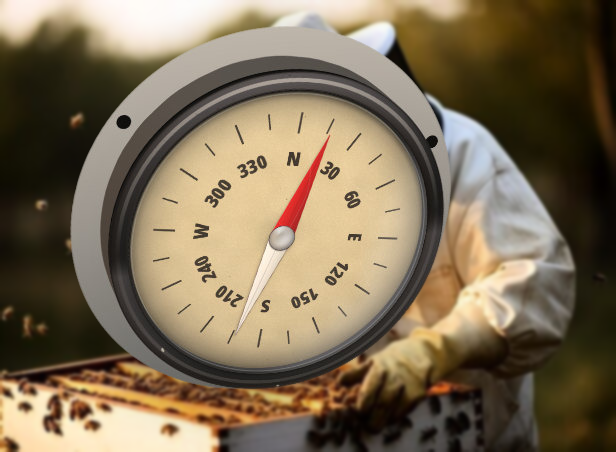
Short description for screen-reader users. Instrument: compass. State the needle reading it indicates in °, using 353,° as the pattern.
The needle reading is 15,°
